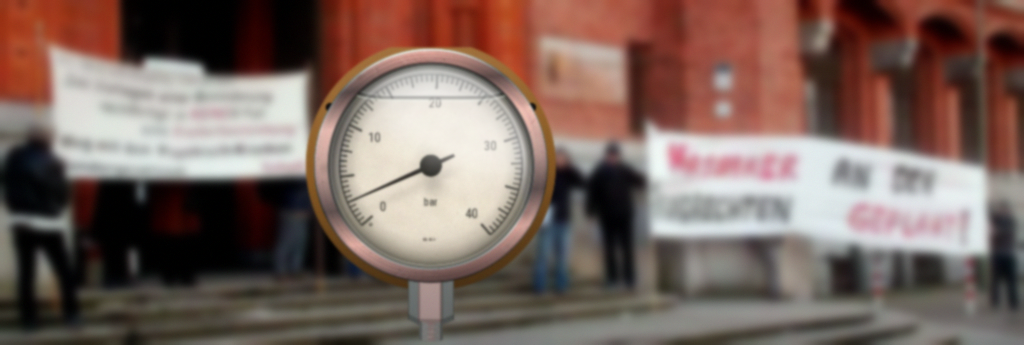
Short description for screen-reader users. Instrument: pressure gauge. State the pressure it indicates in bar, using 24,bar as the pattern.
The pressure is 2.5,bar
